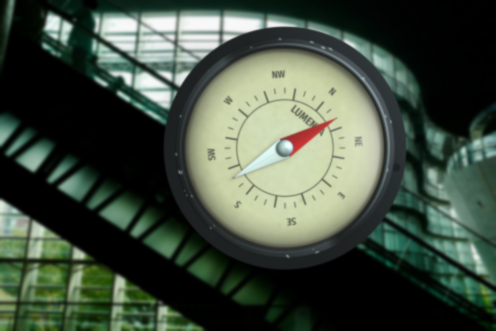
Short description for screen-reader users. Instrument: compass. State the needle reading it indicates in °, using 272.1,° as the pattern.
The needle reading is 20,°
